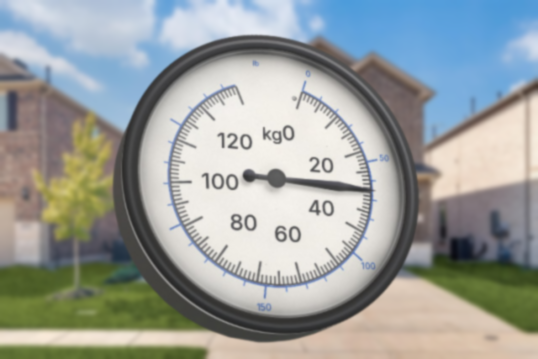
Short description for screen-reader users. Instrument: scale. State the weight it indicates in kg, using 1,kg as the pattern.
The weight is 30,kg
